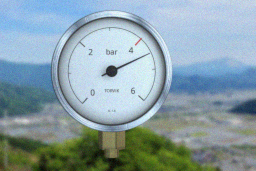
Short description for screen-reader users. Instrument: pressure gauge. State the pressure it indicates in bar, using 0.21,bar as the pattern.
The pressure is 4.5,bar
